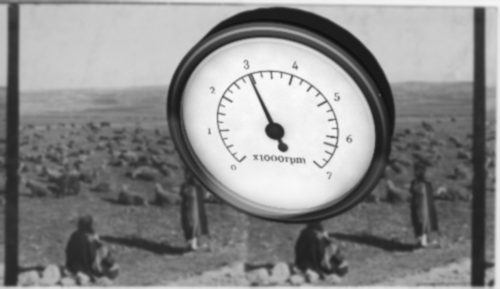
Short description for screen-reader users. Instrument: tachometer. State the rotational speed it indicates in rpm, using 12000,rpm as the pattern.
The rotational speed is 3000,rpm
